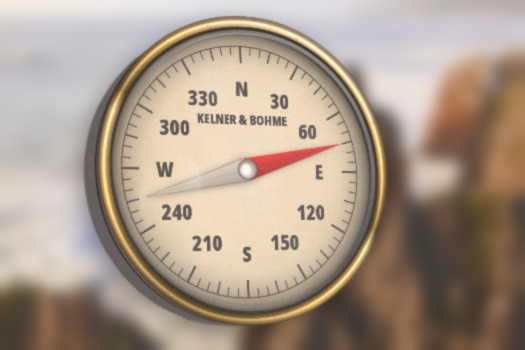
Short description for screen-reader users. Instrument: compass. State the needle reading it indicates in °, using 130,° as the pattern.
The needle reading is 75,°
